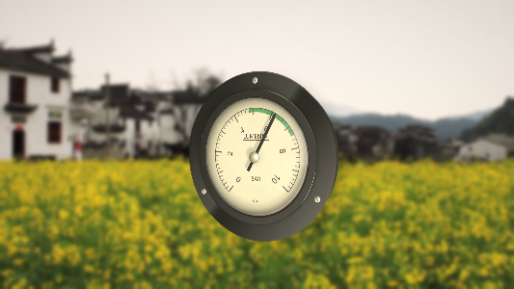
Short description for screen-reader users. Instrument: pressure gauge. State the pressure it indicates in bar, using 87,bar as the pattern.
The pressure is 6.2,bar
